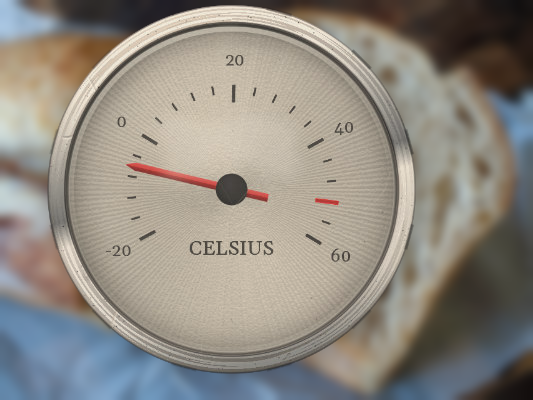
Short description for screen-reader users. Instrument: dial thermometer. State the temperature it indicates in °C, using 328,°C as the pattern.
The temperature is -6,°C
